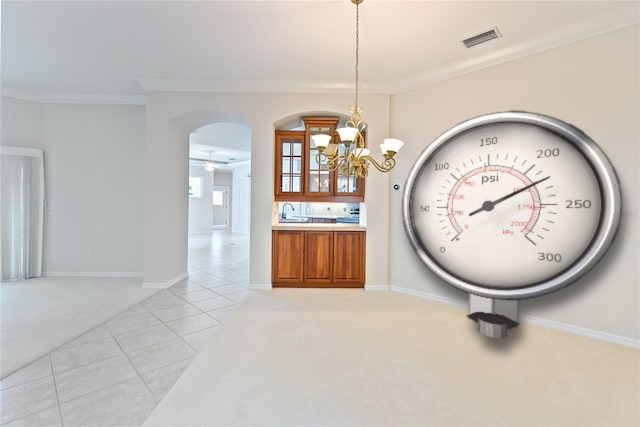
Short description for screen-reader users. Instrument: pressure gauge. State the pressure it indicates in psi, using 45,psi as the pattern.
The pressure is 220,psi
